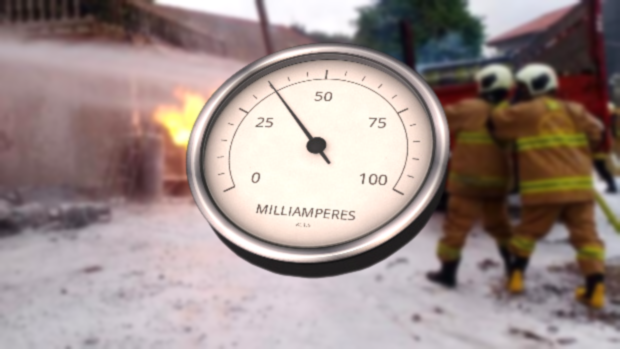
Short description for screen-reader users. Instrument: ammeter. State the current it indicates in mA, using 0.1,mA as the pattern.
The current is 35,mA
